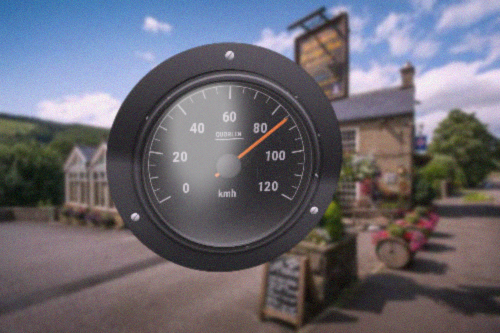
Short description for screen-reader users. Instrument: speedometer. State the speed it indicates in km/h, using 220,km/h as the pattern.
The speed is 85,km/h
